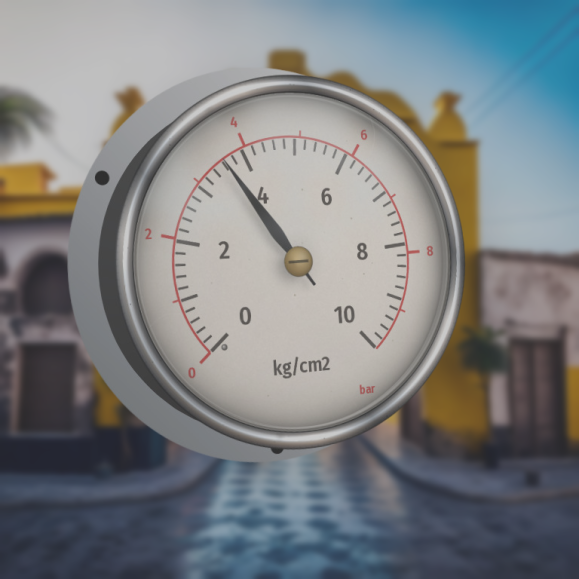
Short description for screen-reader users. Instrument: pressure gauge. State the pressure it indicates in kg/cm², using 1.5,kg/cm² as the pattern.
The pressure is 3.6,kg/cm²
